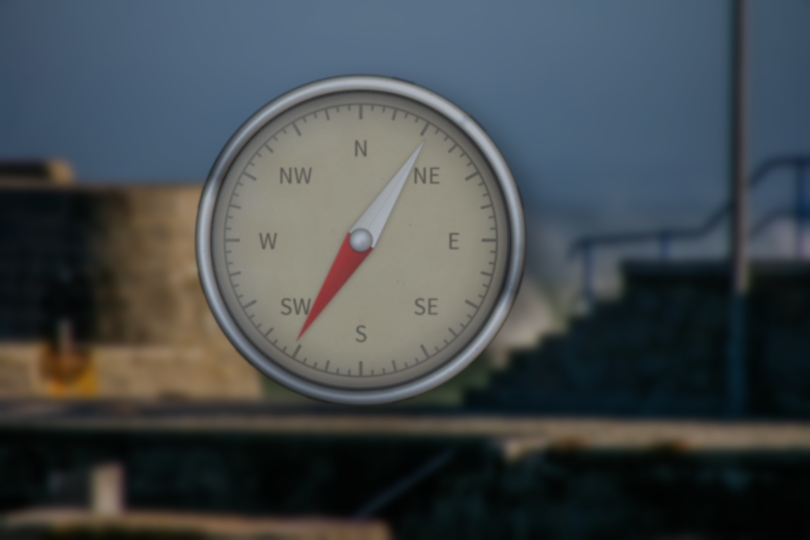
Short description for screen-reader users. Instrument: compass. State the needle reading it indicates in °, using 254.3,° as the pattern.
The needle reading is 212.5,°
